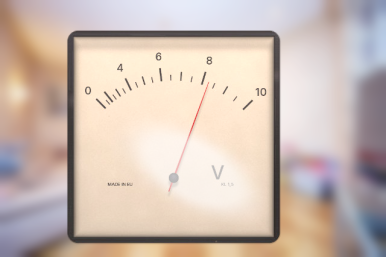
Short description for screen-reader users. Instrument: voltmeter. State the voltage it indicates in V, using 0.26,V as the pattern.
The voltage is 8.25,V
